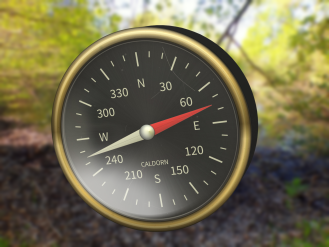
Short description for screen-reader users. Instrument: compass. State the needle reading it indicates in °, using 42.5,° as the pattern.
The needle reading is 75,°
